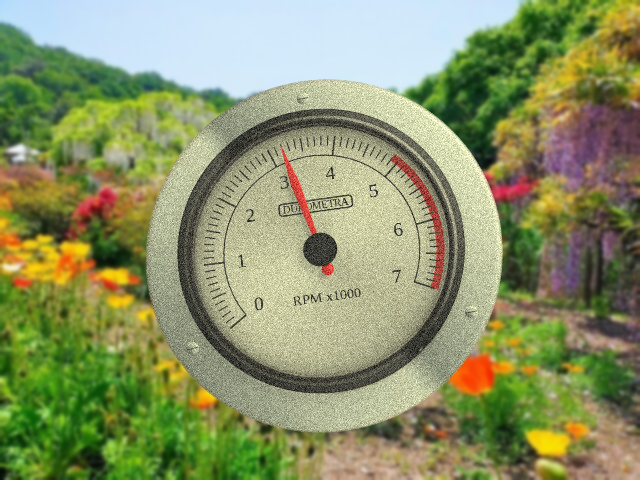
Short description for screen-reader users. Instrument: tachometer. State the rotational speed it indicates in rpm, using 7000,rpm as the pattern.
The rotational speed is 3200,rpm
